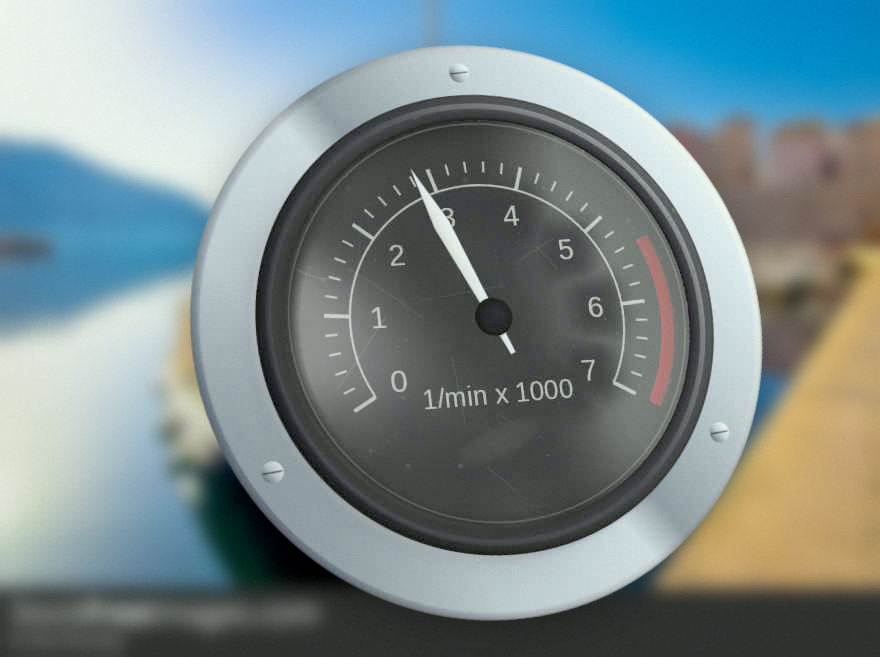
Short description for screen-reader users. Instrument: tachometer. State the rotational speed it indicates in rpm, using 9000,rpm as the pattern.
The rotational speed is 2800,rpm
